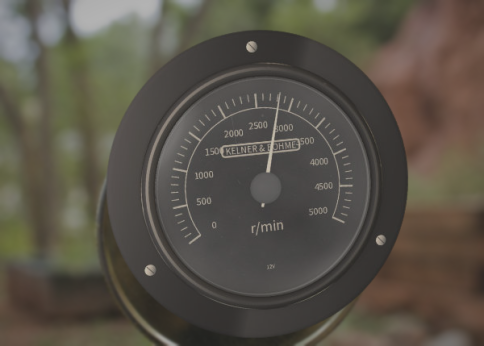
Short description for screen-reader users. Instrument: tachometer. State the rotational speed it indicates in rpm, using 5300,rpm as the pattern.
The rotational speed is 2800,rpm
